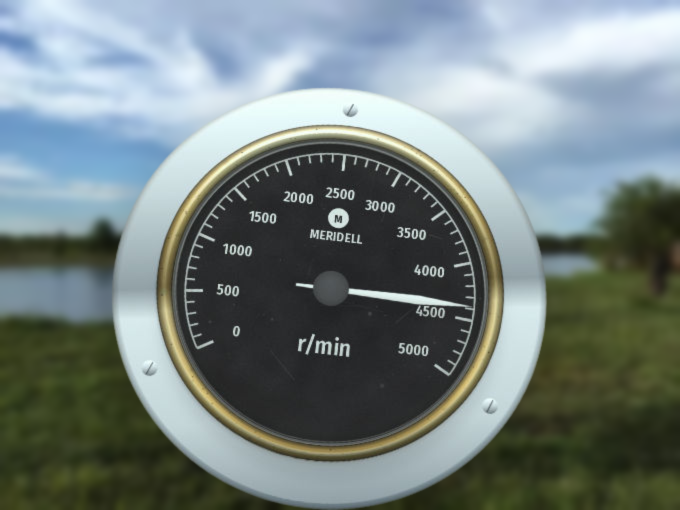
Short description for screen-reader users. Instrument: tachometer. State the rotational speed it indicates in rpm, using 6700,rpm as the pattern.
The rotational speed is 4400,rpm
